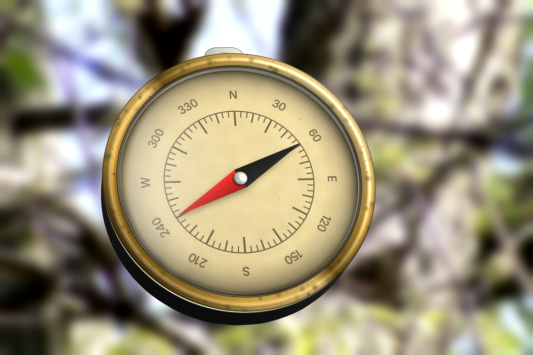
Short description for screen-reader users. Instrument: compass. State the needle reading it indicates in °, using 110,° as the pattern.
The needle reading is 240,°
